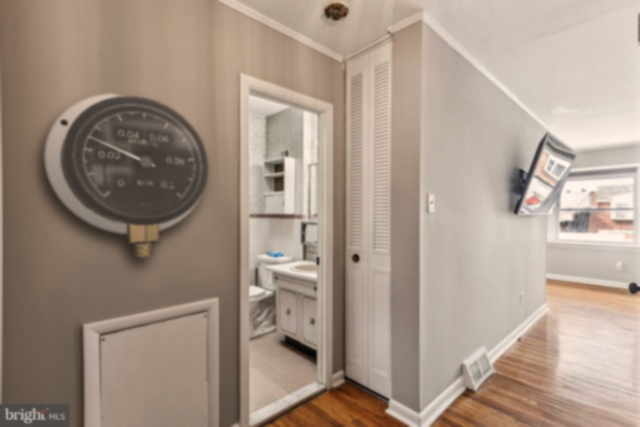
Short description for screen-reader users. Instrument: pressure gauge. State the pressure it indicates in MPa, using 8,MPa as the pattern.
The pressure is 0.025,MPa
